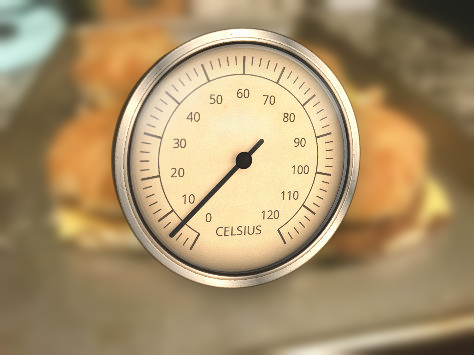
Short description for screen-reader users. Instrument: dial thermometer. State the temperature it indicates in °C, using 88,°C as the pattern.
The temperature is 6,°C
